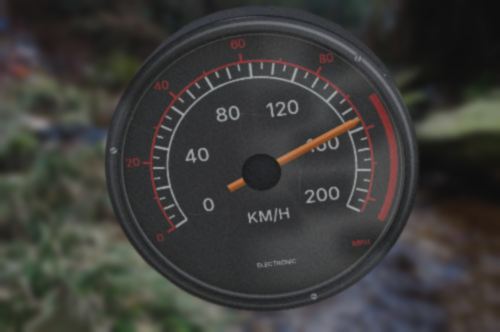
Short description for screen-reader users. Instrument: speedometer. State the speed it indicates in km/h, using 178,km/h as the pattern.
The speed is 155,km/h
